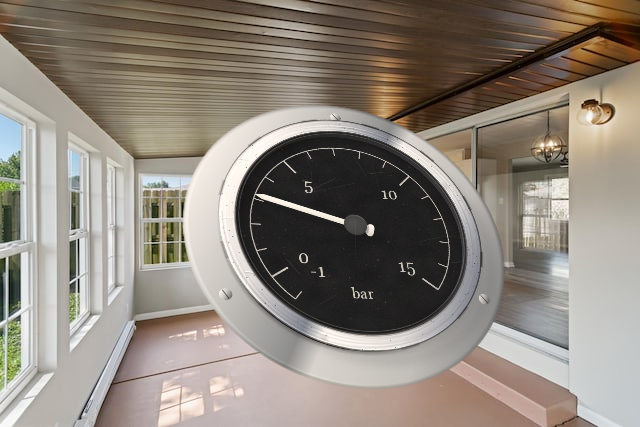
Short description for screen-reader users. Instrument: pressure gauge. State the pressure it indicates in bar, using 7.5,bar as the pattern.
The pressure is 3,bar
